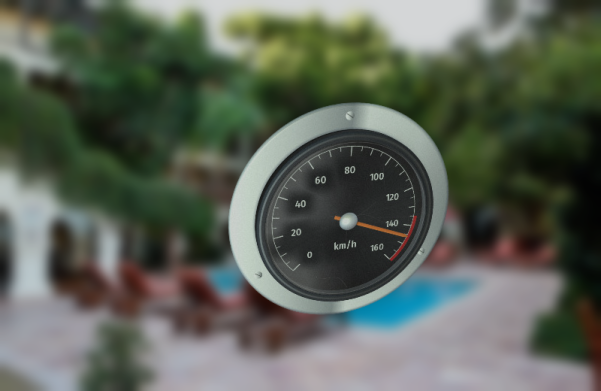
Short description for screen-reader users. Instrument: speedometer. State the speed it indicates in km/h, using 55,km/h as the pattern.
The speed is 145,km/h
